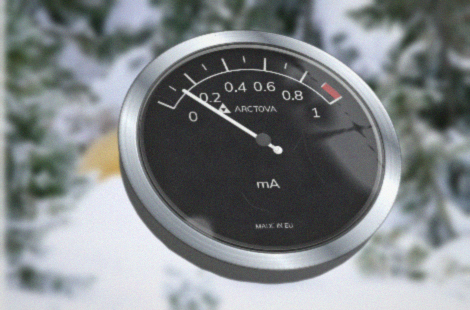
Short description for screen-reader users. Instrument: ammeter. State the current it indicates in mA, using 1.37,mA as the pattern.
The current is 0.1,mA
